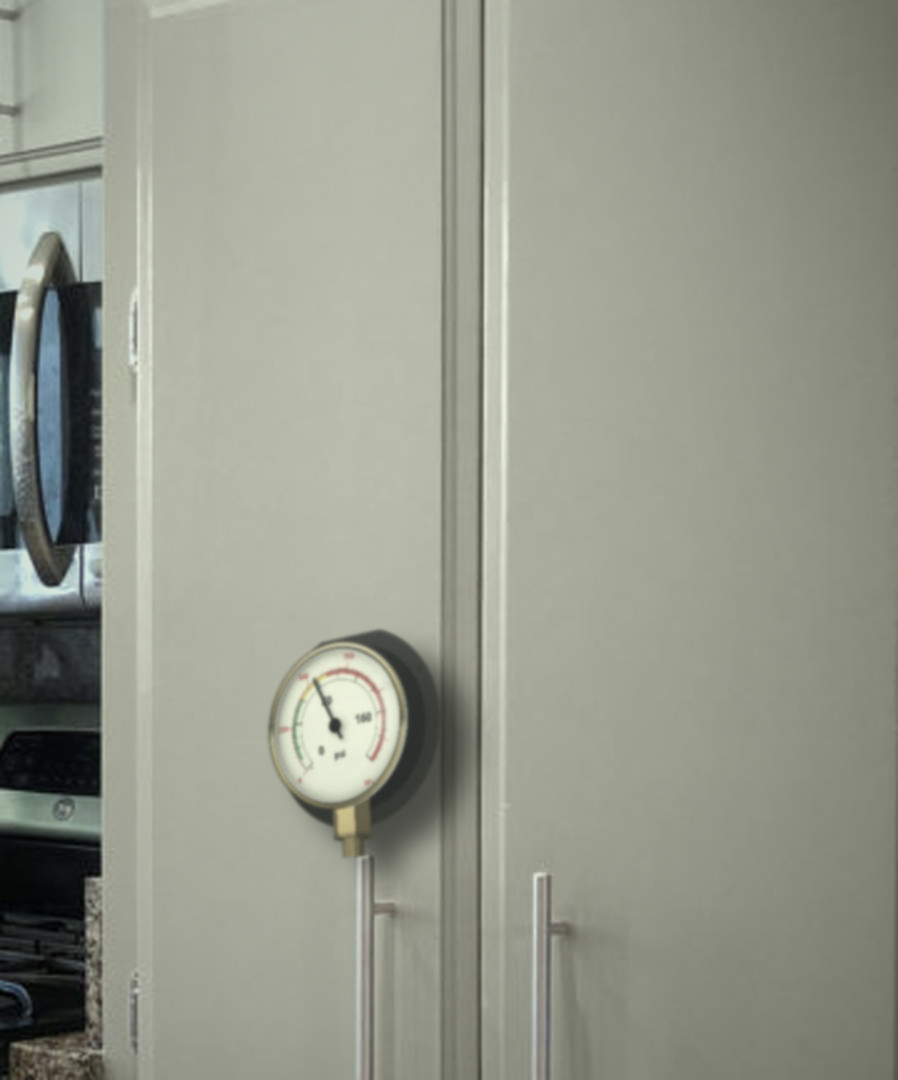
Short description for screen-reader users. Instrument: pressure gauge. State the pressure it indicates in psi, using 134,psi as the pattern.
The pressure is 80,psi
